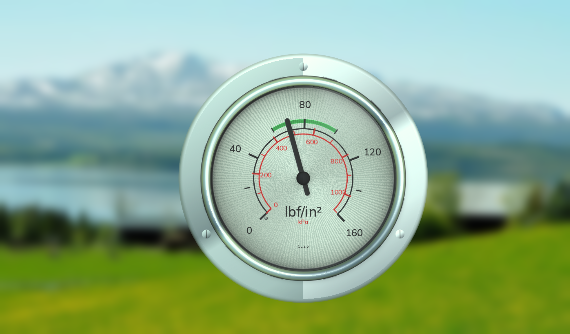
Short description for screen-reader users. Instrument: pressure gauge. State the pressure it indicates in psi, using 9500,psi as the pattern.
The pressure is 70,psi
